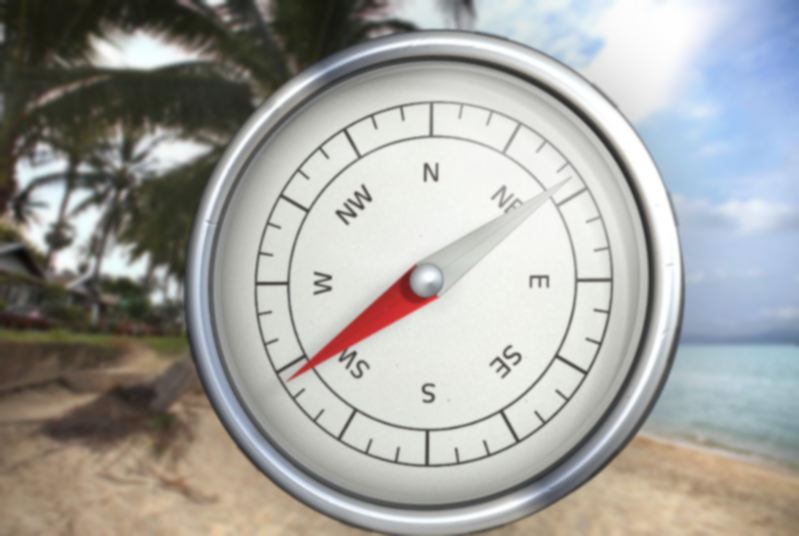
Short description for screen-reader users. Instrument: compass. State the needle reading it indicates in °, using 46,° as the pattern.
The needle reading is 235,°
